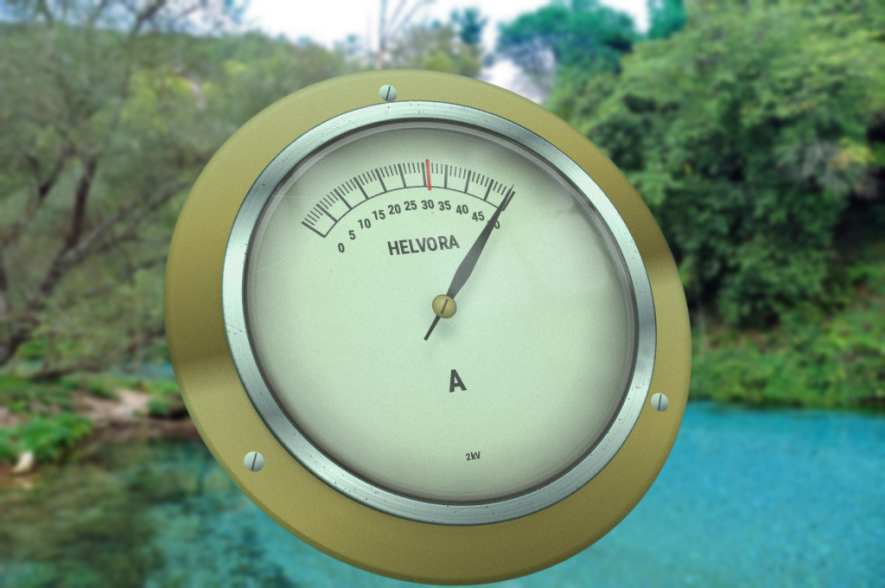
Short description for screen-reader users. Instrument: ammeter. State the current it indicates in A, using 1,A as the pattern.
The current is 49,A
